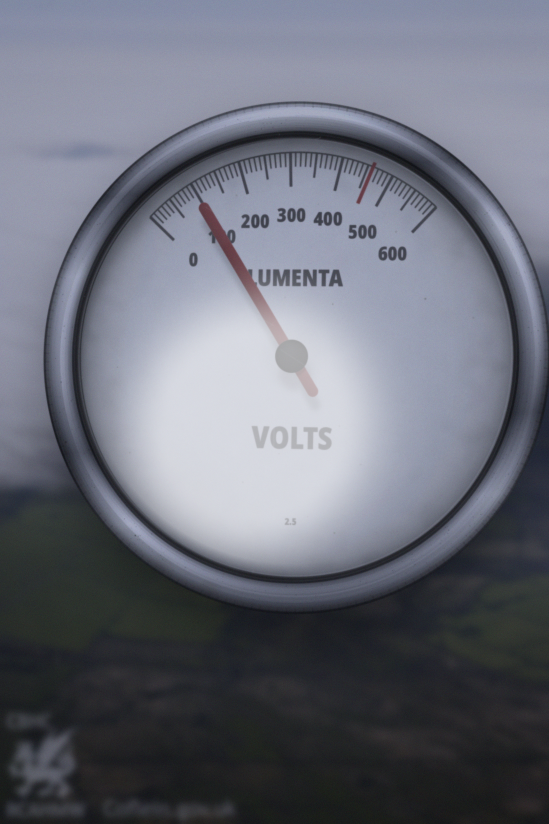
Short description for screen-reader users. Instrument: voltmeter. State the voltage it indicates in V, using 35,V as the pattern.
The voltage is 100,V
